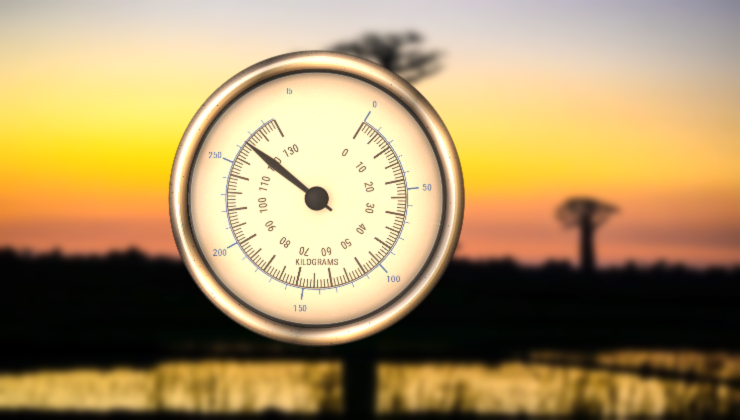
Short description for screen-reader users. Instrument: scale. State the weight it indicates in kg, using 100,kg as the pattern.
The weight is 120,kg
